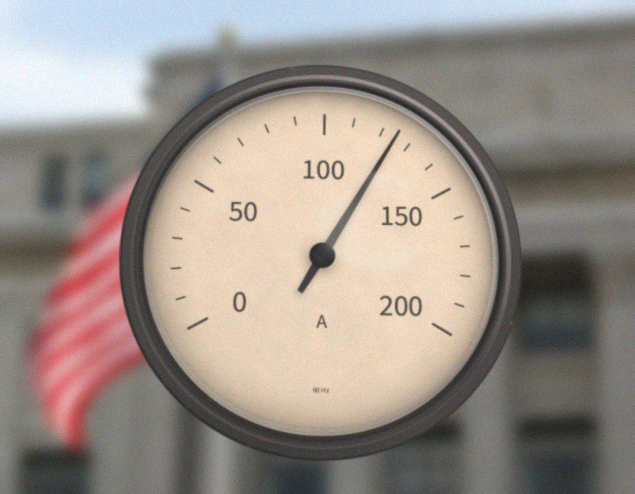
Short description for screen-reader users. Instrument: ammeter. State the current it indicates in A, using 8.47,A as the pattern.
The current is 125,A
